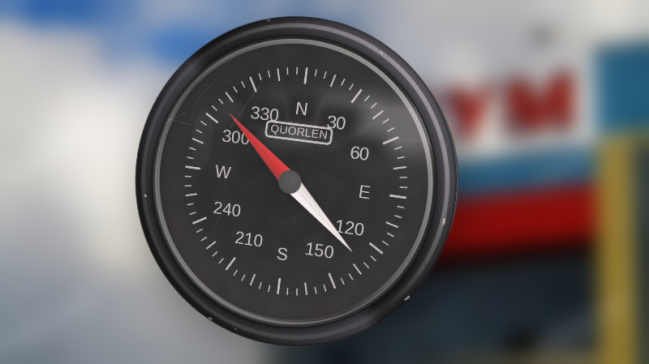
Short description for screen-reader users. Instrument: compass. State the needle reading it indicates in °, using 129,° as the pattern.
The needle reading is 310,°
